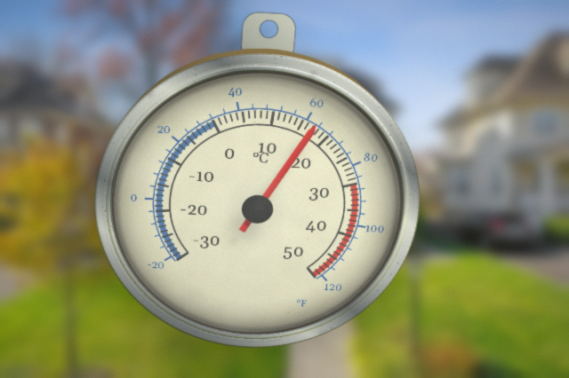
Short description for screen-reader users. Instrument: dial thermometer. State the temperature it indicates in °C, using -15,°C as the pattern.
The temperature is 17,°C
